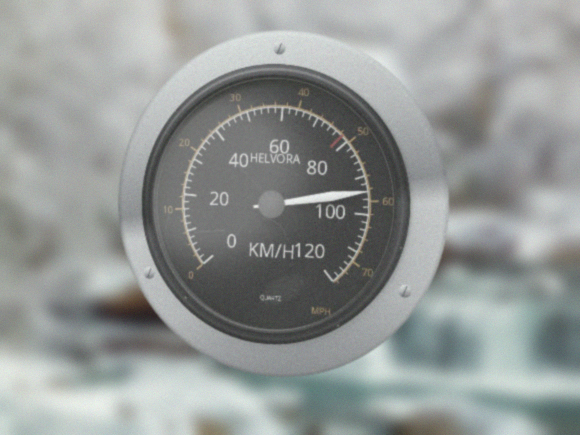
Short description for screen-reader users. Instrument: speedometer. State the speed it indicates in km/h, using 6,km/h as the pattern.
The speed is 94,km/h
